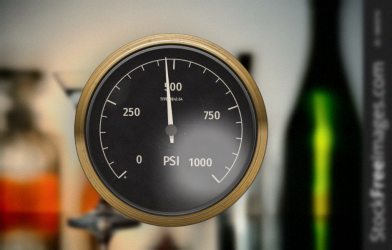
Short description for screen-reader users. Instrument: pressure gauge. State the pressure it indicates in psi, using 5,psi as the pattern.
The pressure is 475,psi
